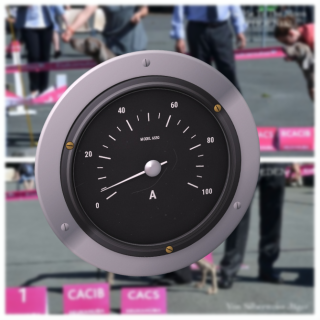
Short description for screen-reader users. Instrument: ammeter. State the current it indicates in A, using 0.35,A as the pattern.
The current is 5,A
